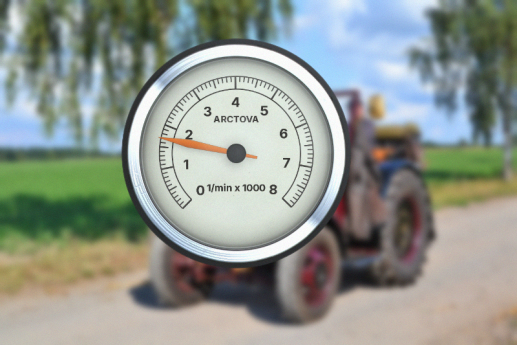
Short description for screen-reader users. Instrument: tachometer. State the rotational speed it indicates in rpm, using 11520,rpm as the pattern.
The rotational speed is 1700,rpm
